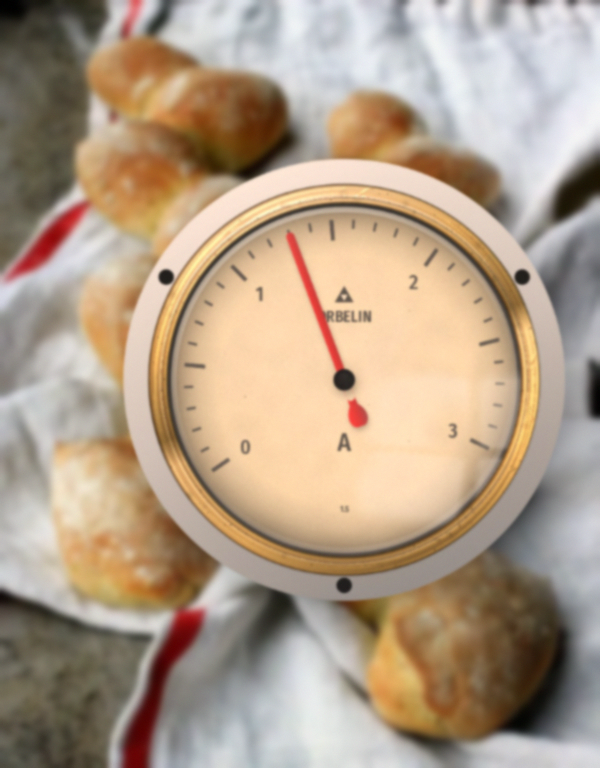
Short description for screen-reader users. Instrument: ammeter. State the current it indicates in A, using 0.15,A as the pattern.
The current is 1.3,A
